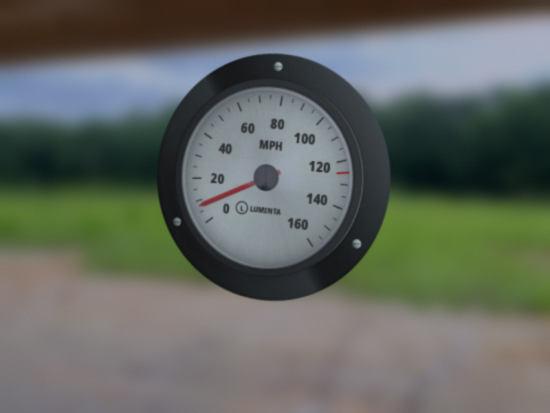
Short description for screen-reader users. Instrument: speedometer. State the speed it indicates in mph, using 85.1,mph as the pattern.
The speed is 7.5,mph
